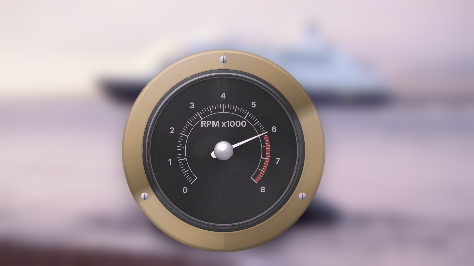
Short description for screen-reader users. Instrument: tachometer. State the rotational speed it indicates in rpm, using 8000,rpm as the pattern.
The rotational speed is 6000,rpm
